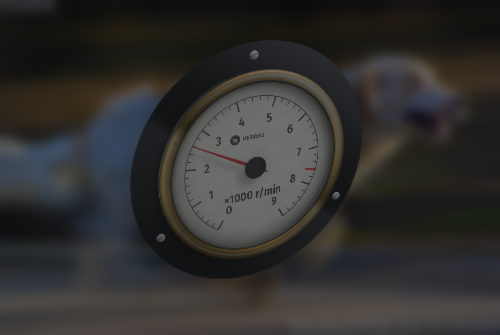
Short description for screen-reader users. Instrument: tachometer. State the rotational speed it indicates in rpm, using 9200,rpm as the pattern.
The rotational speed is 2600,rpm
